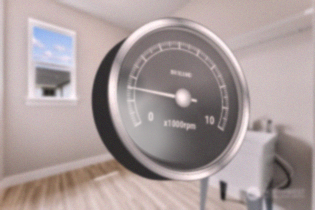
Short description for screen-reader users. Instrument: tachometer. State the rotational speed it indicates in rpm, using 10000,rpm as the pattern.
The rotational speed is 1500,rpm
